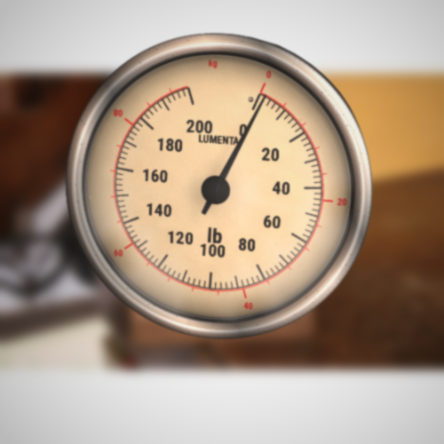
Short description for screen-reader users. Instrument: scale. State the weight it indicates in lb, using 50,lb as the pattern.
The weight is 2,lb
